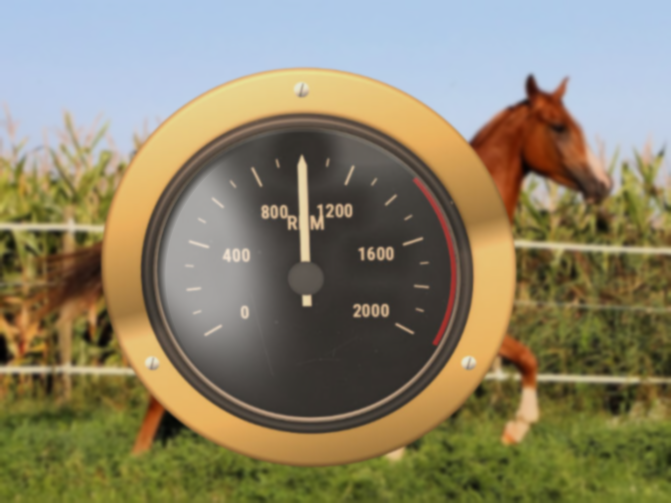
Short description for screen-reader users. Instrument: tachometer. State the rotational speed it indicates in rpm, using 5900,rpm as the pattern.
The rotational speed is 1000,rpm
